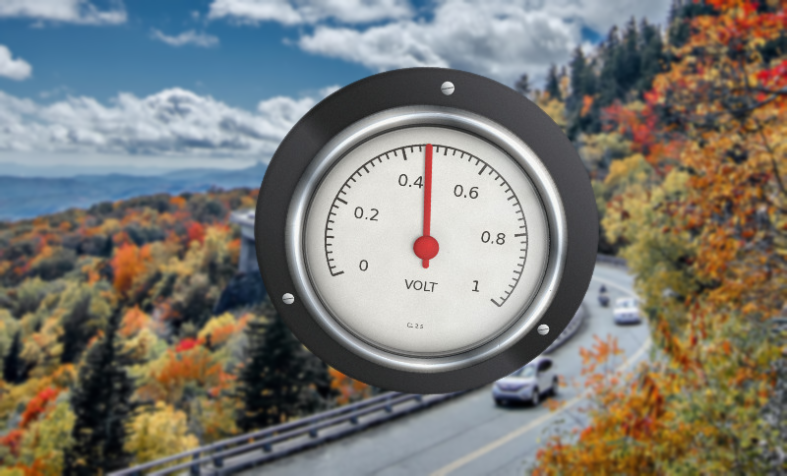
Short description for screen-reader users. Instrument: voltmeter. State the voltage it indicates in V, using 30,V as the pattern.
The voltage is 0.46,V
